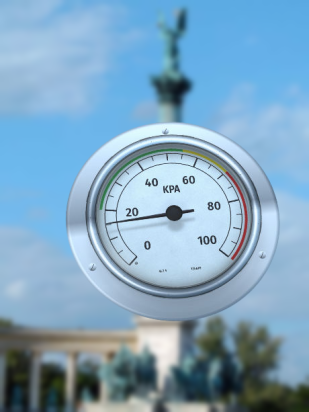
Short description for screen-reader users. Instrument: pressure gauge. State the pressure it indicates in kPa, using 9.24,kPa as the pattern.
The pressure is 15,kPa
